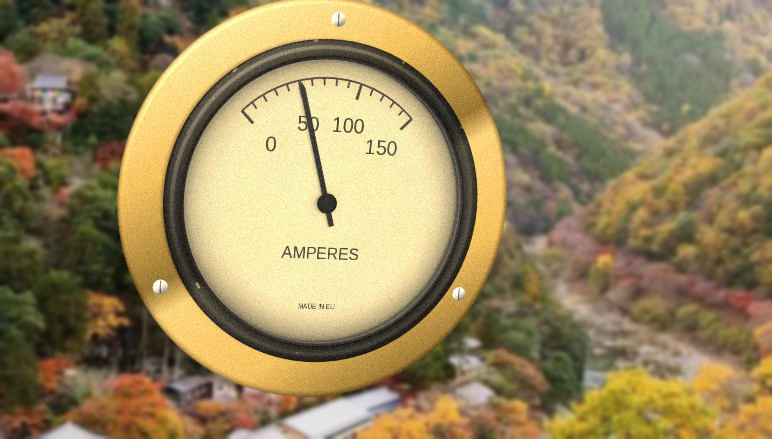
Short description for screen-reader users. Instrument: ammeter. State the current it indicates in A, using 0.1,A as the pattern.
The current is 50,A
